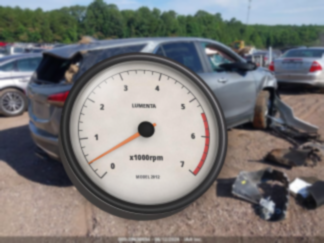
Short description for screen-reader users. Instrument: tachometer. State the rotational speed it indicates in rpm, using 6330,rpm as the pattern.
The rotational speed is 400,rpm
